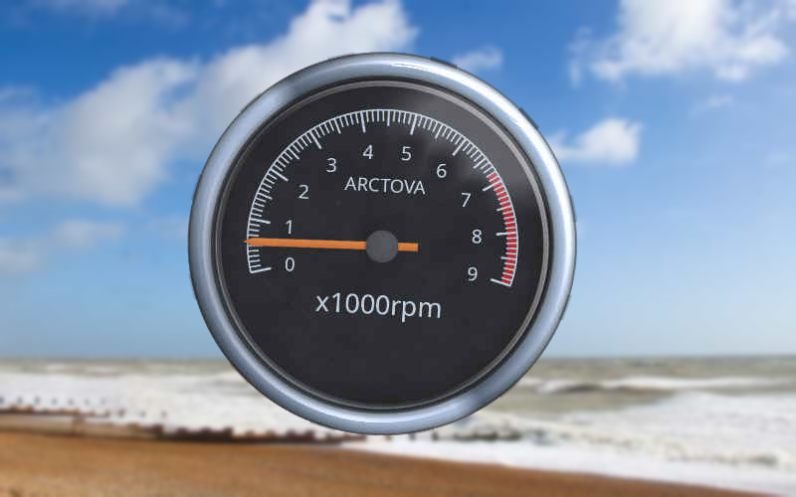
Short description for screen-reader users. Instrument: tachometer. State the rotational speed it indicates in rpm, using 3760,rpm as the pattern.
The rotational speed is 600,rpm
